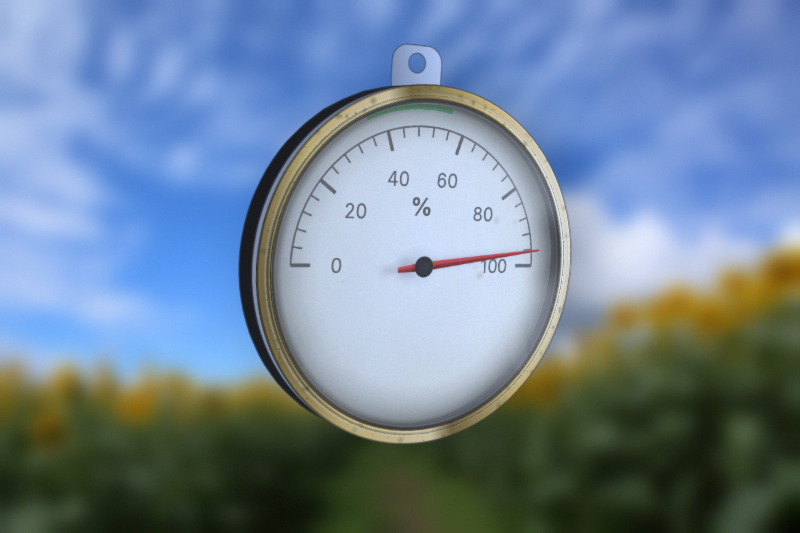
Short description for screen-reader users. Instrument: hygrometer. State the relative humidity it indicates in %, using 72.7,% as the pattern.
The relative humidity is 96,%
